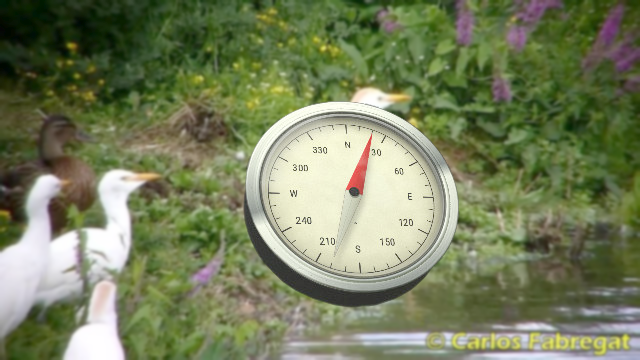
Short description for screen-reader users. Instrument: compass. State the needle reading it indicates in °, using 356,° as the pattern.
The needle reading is 20,°
